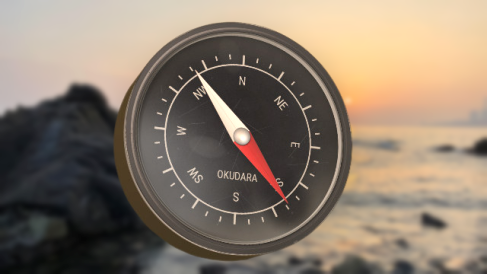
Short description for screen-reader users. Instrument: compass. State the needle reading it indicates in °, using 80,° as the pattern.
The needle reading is 140,°
